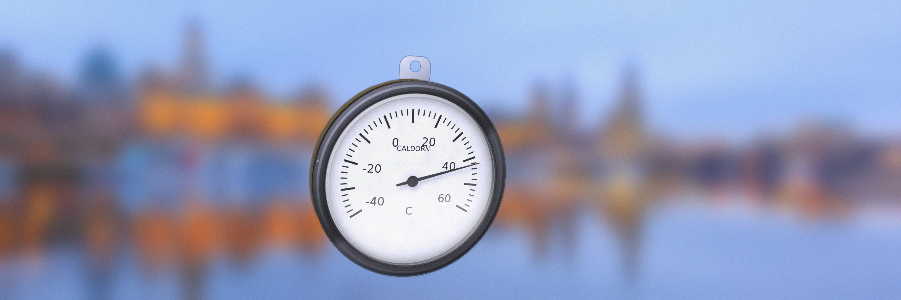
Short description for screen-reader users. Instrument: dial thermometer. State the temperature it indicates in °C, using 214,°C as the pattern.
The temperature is 42,°C
